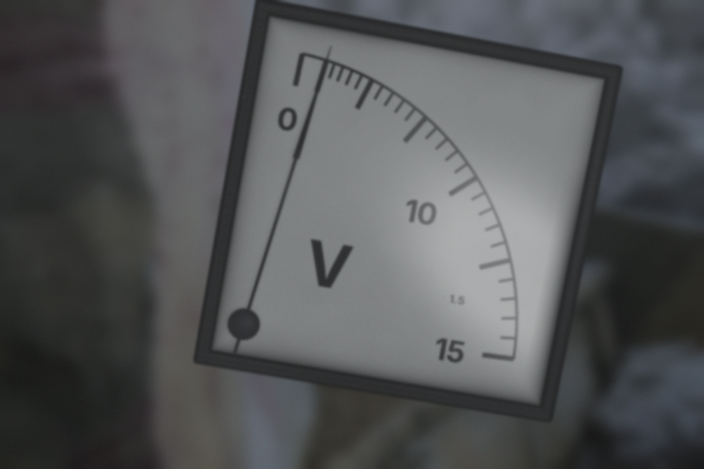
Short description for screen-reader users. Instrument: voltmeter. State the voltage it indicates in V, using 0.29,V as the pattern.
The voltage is 2.5,V
